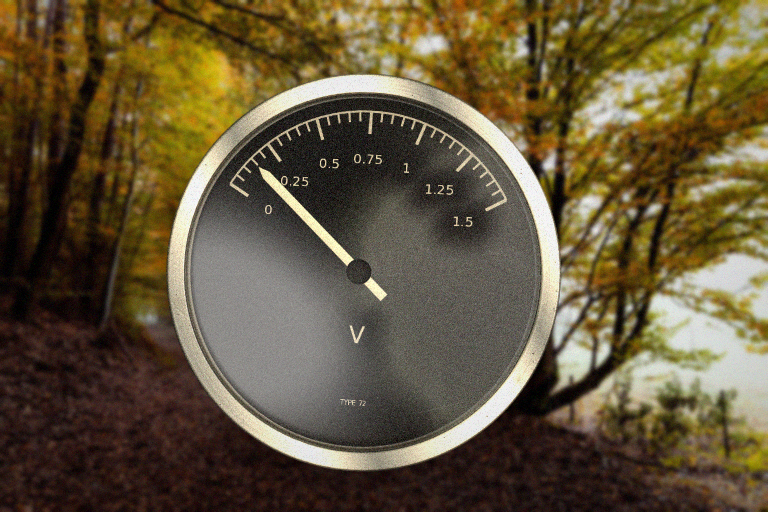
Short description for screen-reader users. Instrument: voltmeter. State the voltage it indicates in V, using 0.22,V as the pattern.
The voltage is 0.15,V
